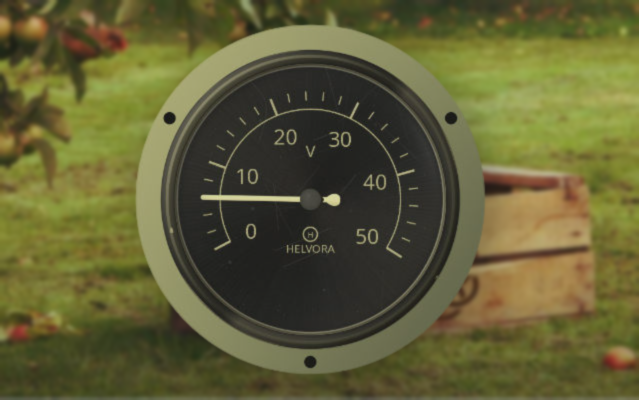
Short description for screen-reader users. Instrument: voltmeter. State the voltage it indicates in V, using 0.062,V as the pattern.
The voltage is 6,V
